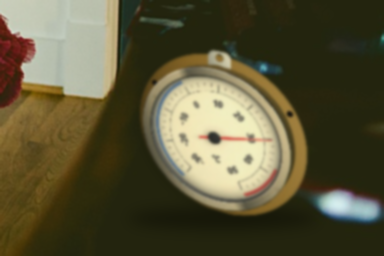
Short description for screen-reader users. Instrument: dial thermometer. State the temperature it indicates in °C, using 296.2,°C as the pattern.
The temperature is 30,°C
